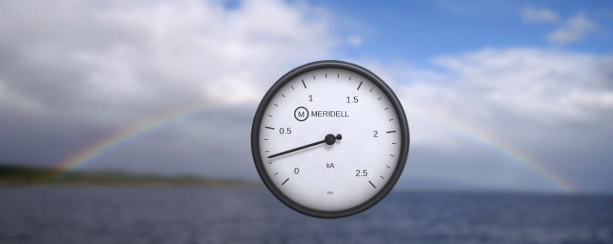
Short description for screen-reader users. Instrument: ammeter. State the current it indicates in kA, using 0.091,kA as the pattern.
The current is 0.25,kA
